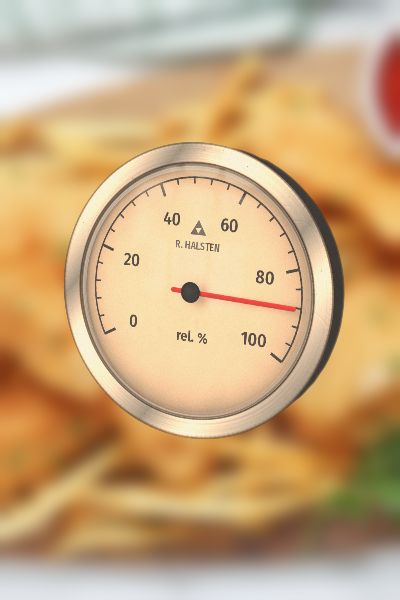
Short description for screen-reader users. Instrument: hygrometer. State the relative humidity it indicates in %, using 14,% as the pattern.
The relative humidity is 88,%
